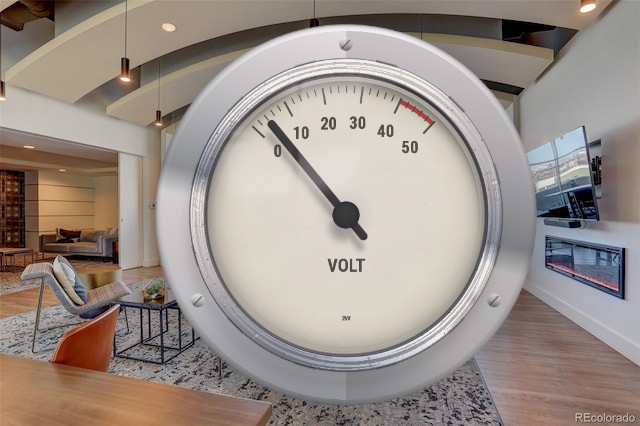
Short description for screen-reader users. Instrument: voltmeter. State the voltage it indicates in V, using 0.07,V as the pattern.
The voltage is 4,V
